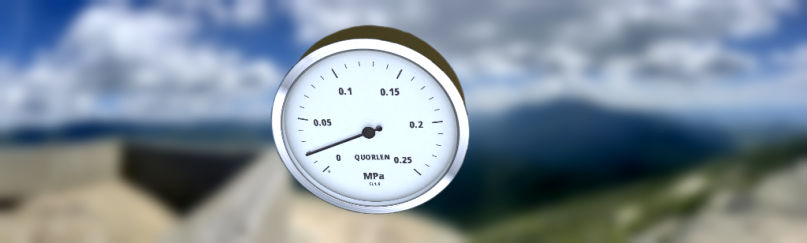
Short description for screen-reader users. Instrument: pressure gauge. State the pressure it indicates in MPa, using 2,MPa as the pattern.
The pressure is 0.02,MPa
